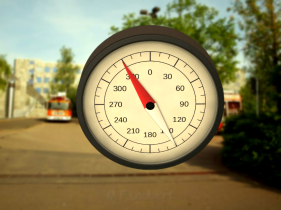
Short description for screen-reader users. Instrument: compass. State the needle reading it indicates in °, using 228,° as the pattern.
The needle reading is 330,°
